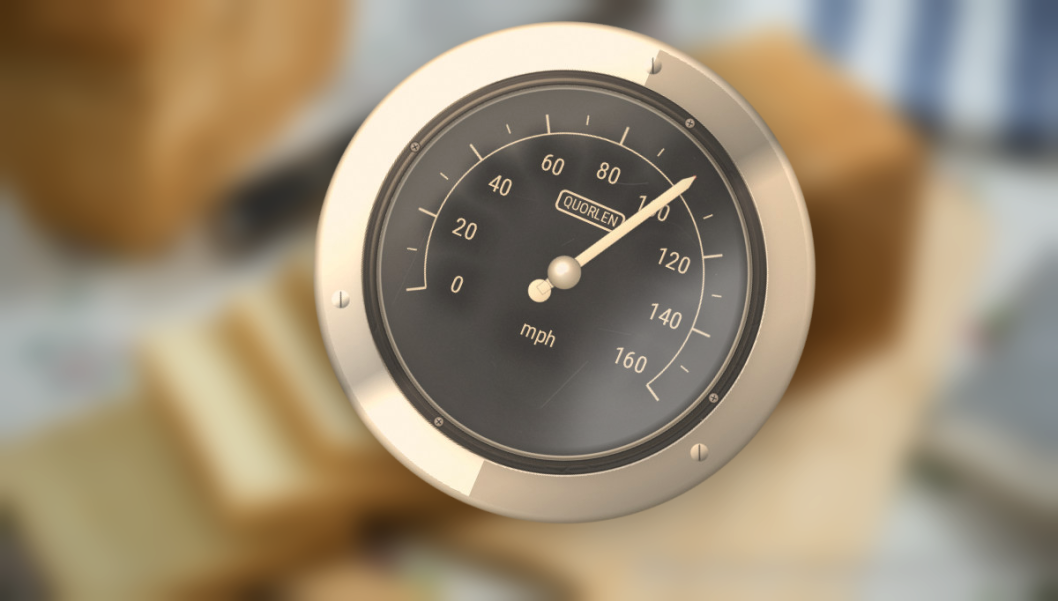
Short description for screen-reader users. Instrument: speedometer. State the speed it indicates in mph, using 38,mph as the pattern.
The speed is 100,mph
